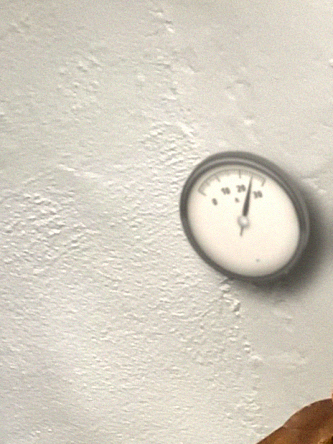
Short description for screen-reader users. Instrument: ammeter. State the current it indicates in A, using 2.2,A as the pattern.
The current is 25,A
